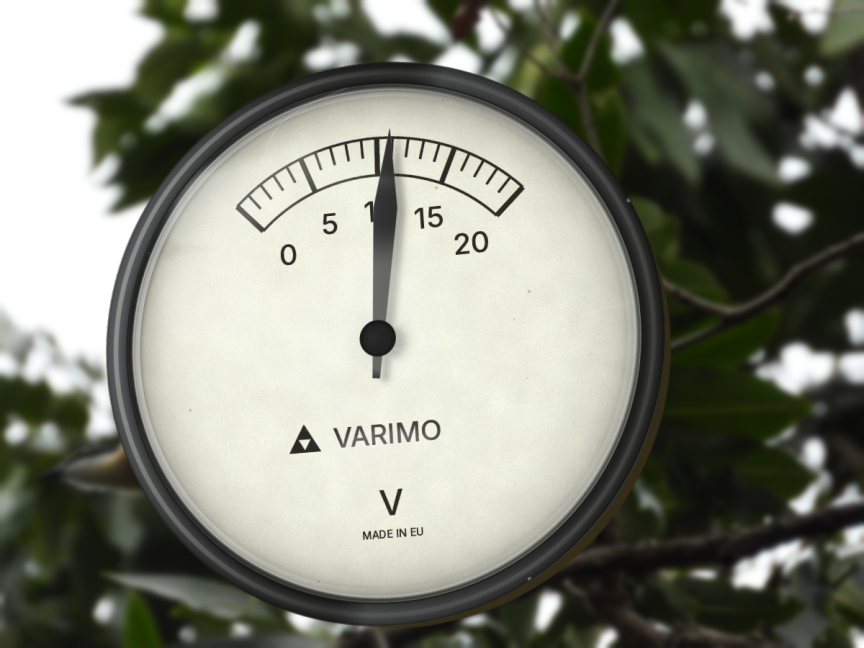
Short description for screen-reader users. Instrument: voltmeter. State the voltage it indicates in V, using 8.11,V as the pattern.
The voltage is 11,V
